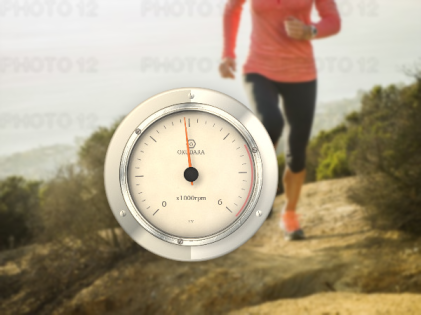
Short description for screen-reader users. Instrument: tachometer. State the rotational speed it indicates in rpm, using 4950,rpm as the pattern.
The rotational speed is 2900,rpm
